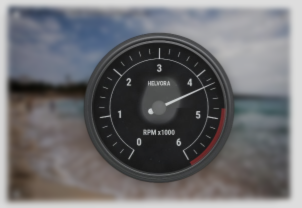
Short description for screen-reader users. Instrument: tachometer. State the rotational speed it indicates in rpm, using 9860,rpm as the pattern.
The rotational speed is 4300,rpm
